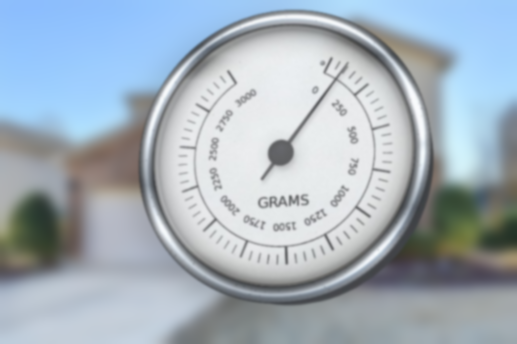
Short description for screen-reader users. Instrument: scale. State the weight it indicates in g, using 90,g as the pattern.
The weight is 100,g
